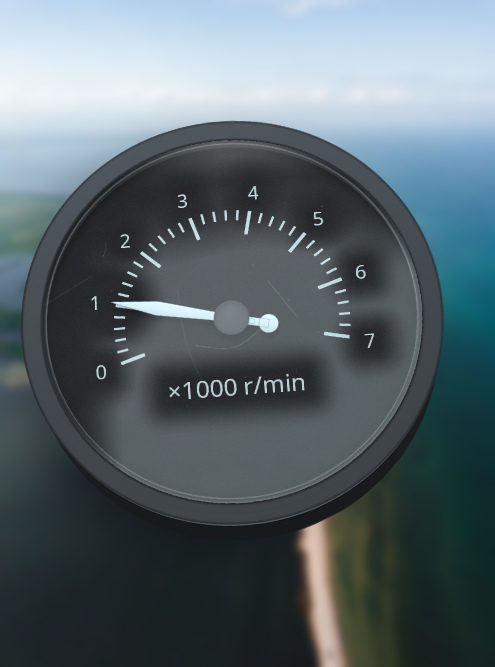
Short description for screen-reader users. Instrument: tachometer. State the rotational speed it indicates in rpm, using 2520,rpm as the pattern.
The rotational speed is 1000,rpm
